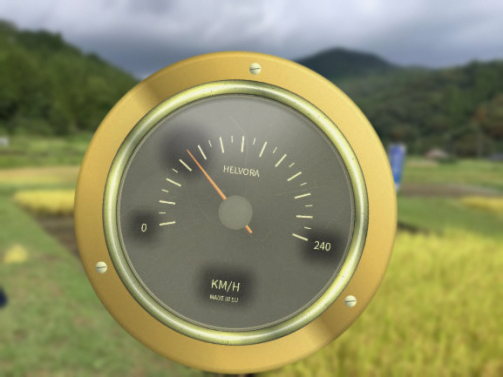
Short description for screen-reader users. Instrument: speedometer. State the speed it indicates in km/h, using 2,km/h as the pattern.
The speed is 70,km/h
